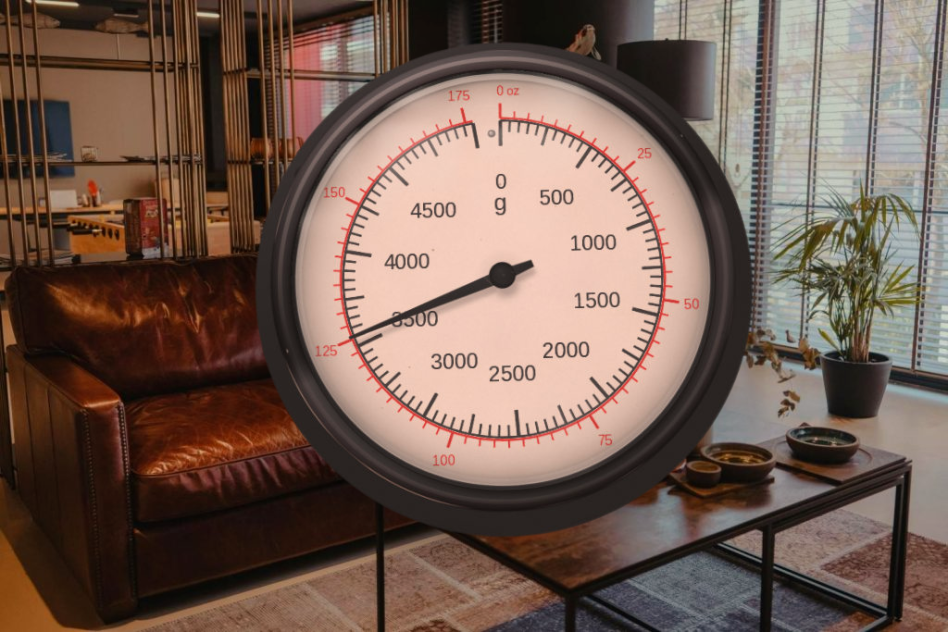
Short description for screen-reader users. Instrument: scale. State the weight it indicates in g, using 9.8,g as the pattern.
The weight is 3550,g
